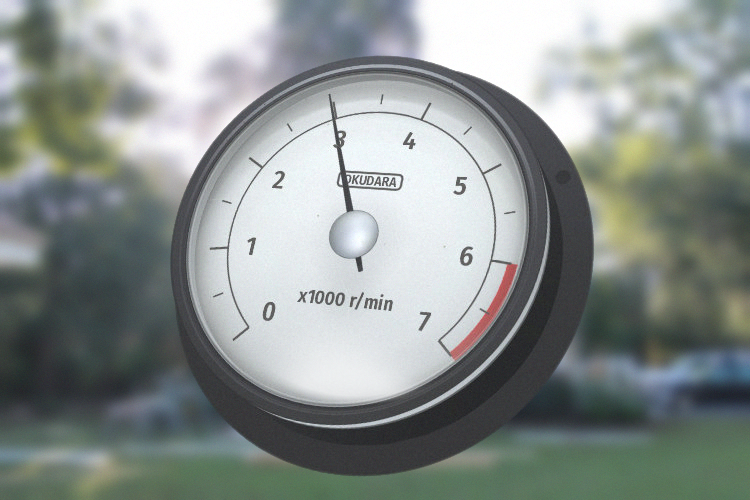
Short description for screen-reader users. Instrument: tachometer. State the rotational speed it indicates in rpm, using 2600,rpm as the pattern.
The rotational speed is 3000,rpm
